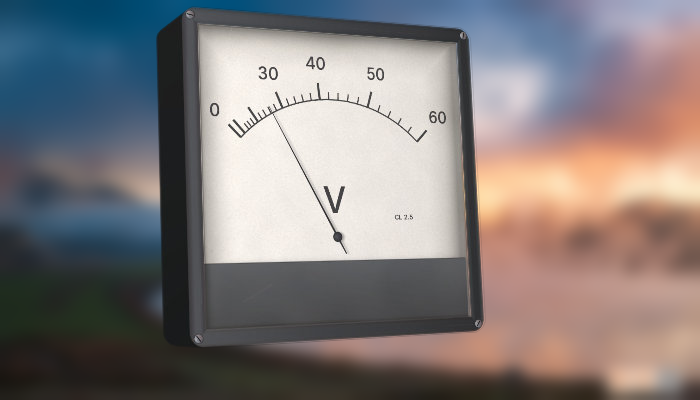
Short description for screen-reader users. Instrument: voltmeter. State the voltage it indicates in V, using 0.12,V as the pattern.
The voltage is 26,V
